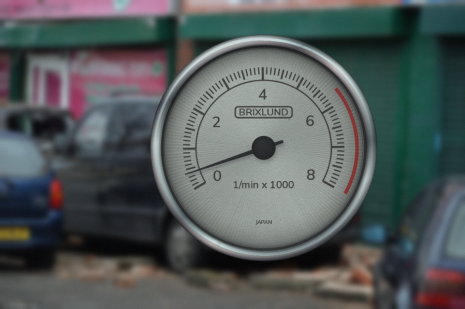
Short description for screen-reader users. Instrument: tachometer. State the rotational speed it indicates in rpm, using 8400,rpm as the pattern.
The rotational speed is 400,rpm
